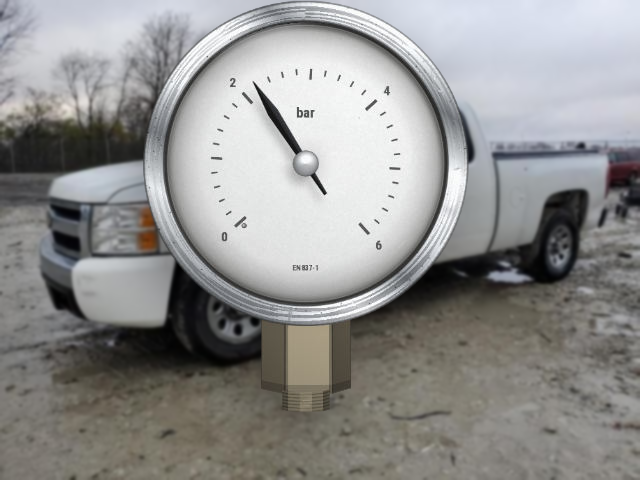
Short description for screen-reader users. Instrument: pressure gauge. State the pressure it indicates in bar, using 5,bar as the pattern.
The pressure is 2.2,bar
